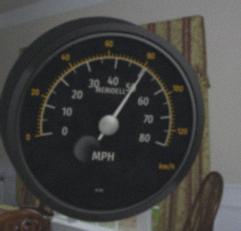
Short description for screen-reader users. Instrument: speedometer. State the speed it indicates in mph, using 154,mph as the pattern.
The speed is 50,mph
